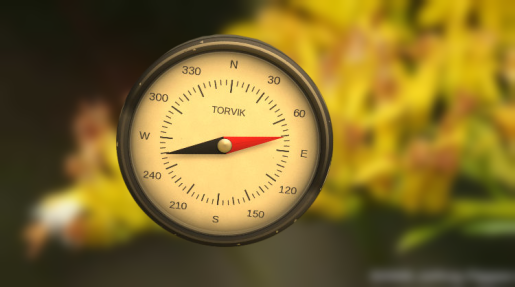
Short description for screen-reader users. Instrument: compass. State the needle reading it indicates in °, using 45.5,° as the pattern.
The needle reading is 75,°
